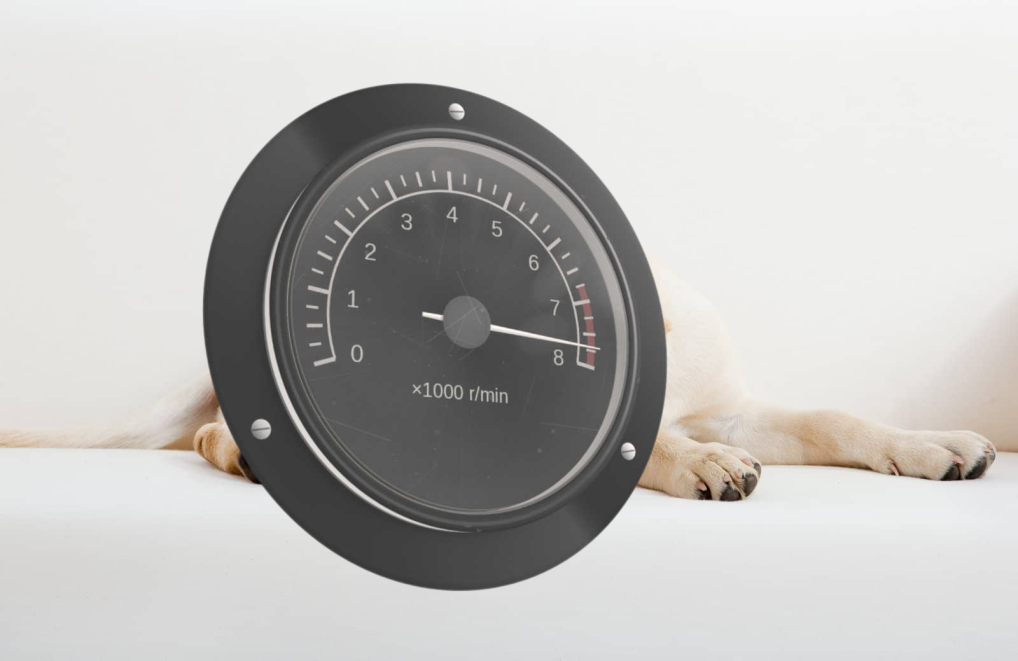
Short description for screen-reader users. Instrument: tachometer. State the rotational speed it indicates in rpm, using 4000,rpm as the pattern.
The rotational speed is 7750,rpm
